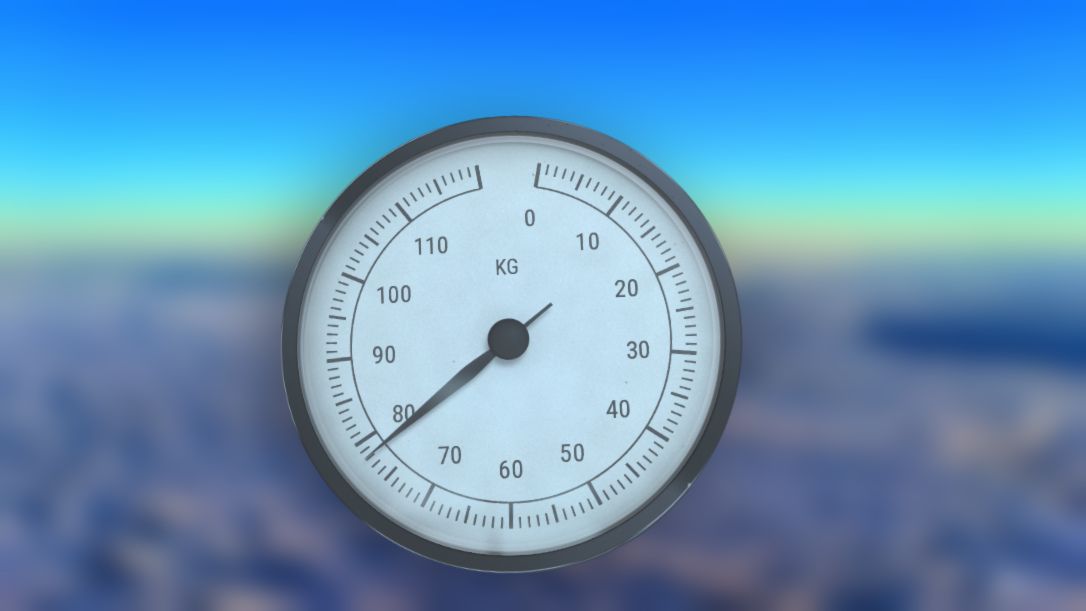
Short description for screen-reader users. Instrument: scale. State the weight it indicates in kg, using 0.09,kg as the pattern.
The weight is 78,kg
